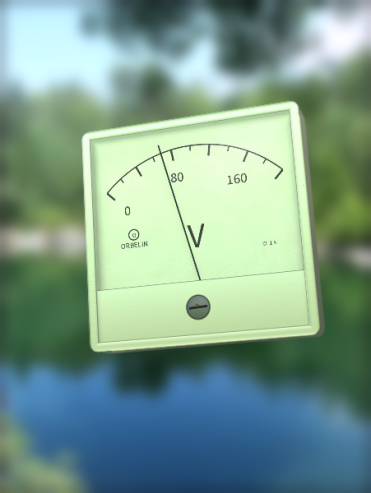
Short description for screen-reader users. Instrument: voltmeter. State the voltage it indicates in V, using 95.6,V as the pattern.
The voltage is 70,V
